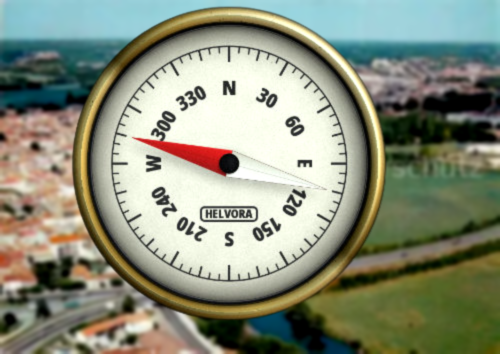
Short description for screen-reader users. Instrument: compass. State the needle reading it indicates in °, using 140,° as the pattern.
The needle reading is 285,°
